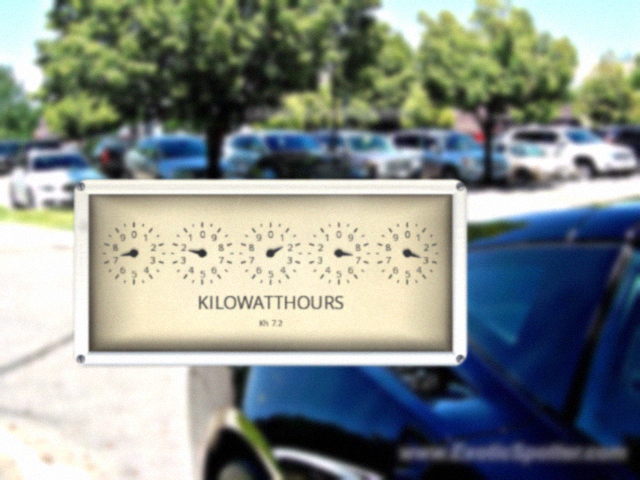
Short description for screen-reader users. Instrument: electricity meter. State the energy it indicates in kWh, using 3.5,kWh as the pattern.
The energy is 72173,kWh
